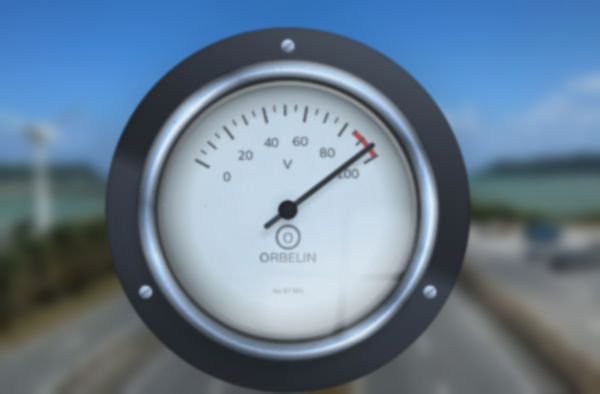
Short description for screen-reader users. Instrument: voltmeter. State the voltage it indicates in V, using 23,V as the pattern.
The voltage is 95,V
